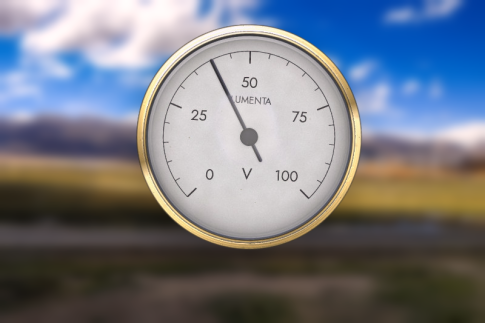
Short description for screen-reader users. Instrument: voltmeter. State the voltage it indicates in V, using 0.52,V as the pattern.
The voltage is 40,V
